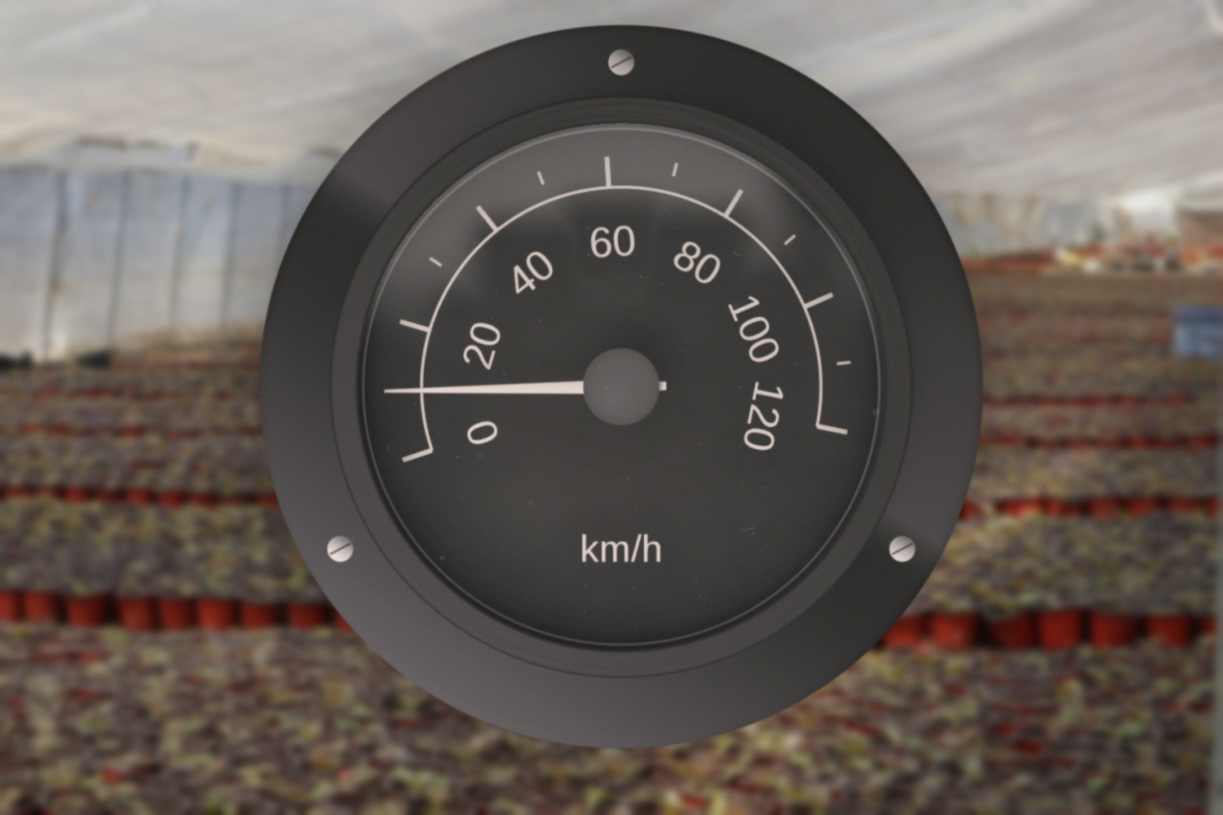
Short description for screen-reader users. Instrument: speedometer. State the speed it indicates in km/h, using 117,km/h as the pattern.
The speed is 10,km/h
